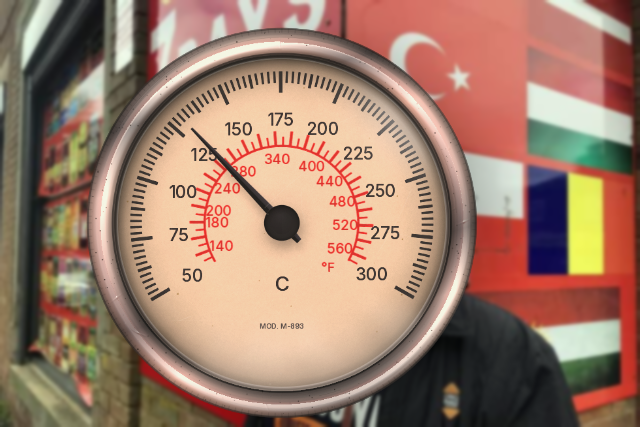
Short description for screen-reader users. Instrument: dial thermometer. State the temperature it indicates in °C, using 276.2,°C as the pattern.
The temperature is 130,°C
